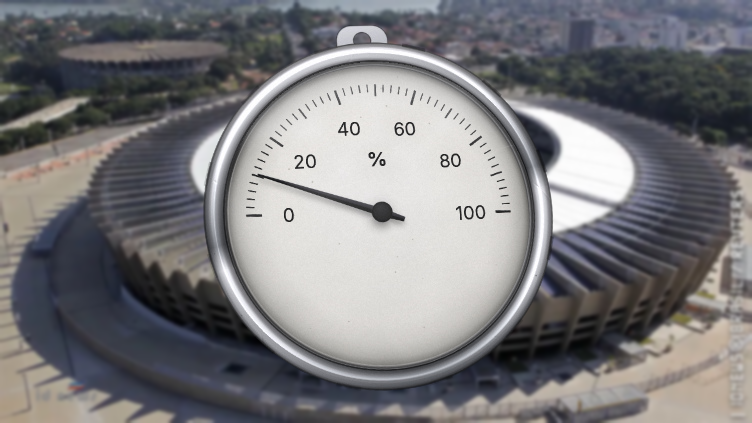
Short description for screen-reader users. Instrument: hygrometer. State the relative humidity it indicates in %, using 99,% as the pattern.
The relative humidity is 10,%
